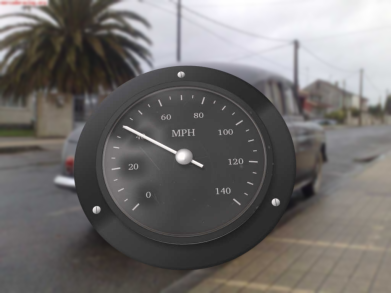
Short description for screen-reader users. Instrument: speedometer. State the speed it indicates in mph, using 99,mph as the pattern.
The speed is 40,mph
